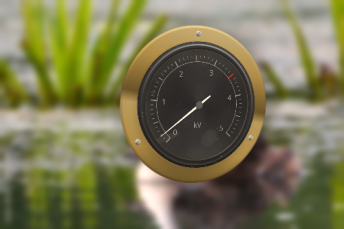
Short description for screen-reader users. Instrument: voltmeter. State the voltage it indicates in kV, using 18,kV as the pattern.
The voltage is 0.2,kV
